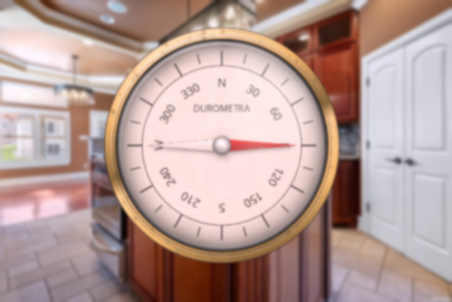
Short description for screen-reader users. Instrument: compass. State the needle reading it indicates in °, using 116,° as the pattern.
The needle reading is 90,°
